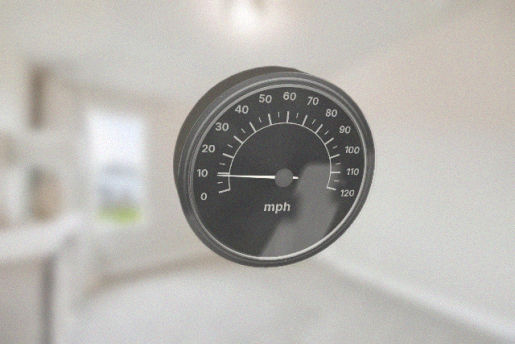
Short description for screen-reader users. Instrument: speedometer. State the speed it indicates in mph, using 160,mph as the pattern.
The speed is 10,mph
